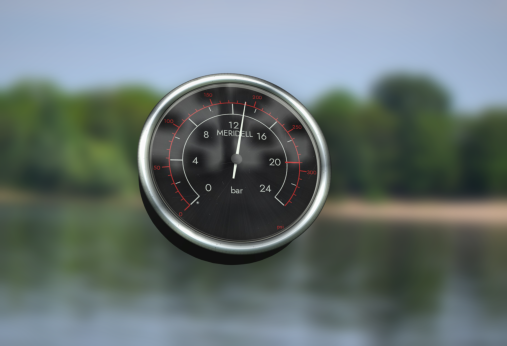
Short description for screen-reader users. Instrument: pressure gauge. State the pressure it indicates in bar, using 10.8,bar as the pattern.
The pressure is 13,bar
